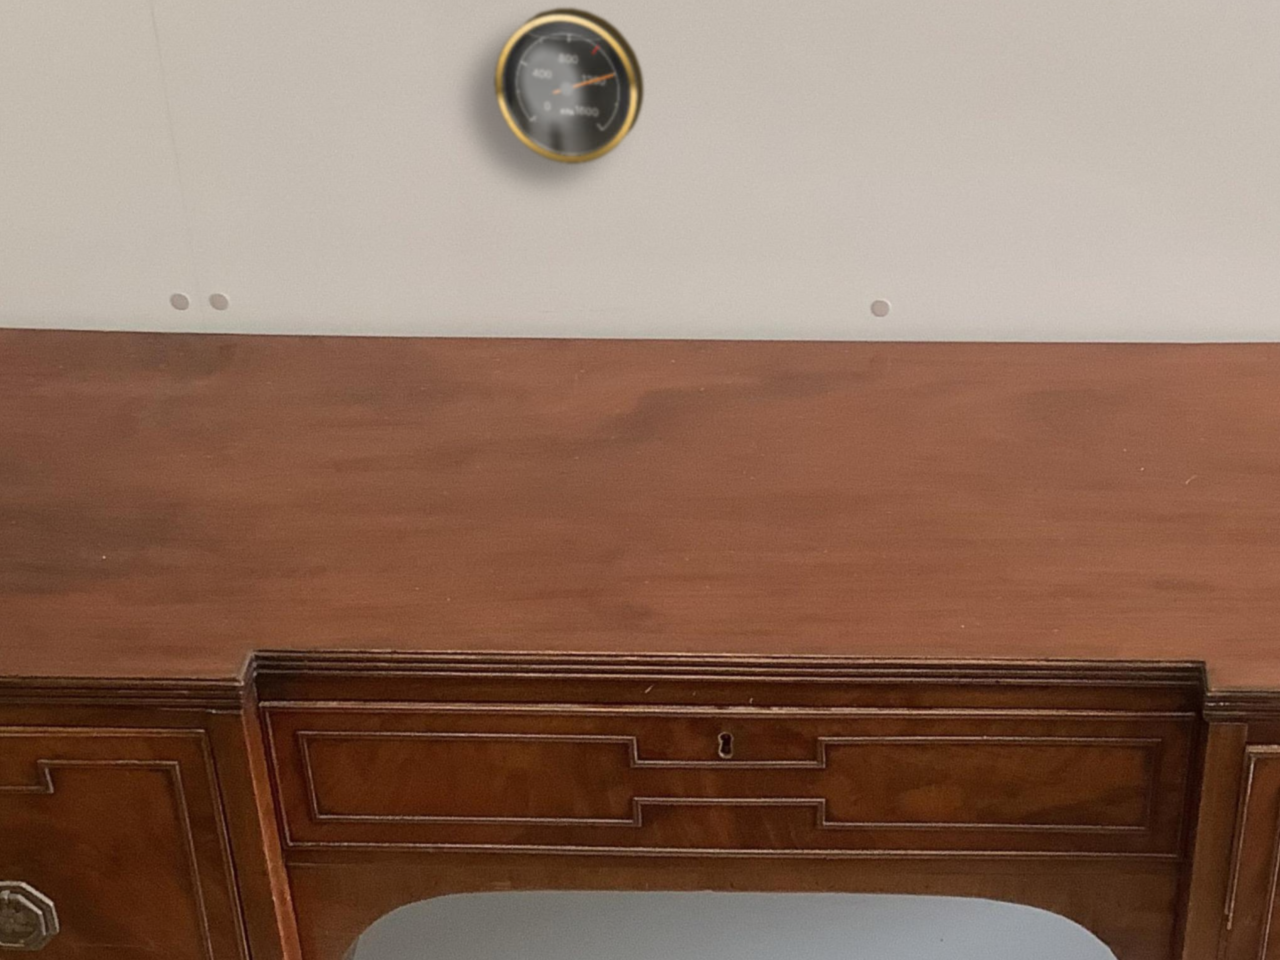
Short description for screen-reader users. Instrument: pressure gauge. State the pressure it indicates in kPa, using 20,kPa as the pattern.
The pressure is 1200,kPa
